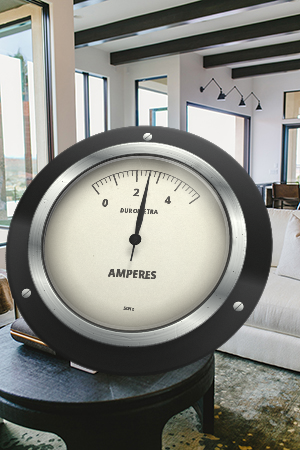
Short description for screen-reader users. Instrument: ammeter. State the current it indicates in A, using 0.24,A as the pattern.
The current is 2.6,A
